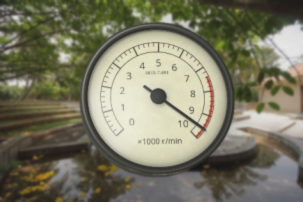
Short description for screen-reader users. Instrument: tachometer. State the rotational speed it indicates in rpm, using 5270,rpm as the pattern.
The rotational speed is 9600,rpm
